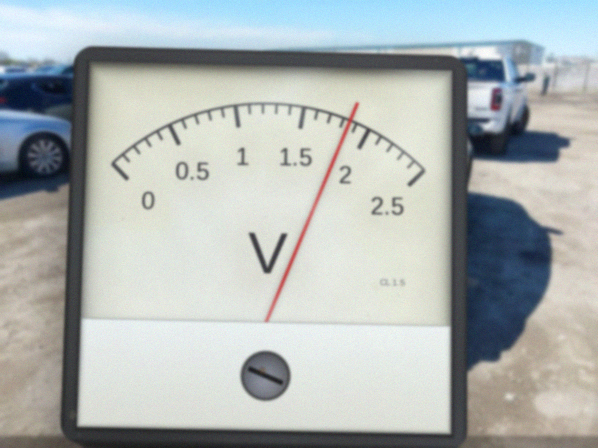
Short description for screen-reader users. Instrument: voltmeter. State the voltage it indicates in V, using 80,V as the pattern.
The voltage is 1.85,V
